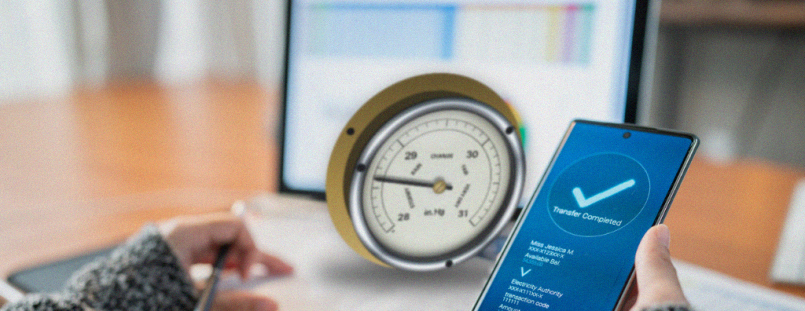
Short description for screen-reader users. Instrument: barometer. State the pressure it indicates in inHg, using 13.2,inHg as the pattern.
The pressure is 28.6,inHg
